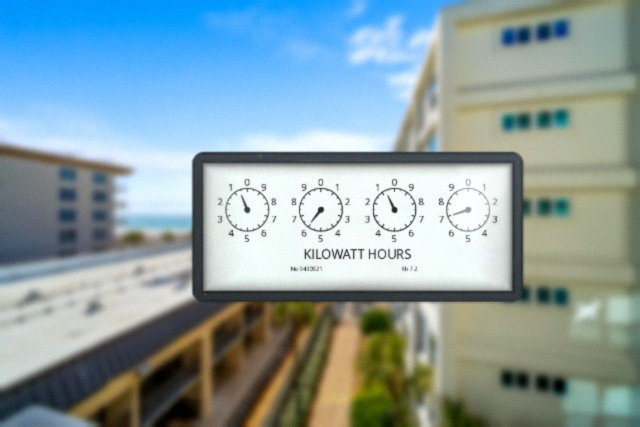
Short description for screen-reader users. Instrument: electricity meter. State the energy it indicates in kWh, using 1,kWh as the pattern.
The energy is 607,kWh
